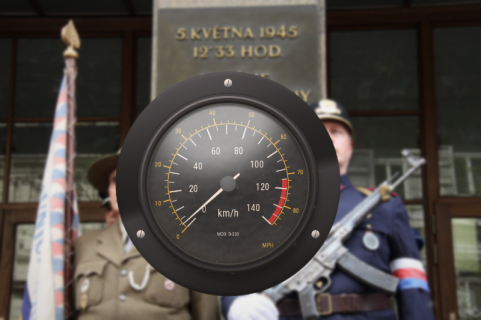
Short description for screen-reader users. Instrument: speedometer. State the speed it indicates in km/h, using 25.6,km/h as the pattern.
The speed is 2.5,km/h
